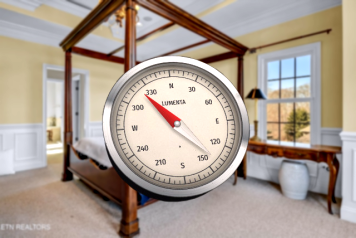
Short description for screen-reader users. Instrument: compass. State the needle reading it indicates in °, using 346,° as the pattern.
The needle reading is 320,°
